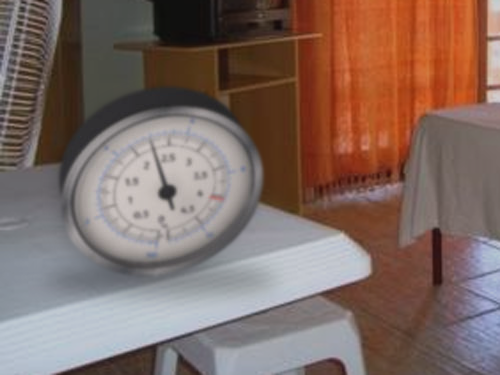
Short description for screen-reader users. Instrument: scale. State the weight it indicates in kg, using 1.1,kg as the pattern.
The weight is 2.25,kg
